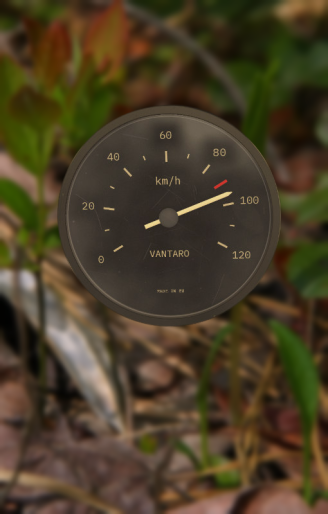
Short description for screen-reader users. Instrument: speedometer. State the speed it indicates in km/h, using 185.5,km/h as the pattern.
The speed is 95,km/h
